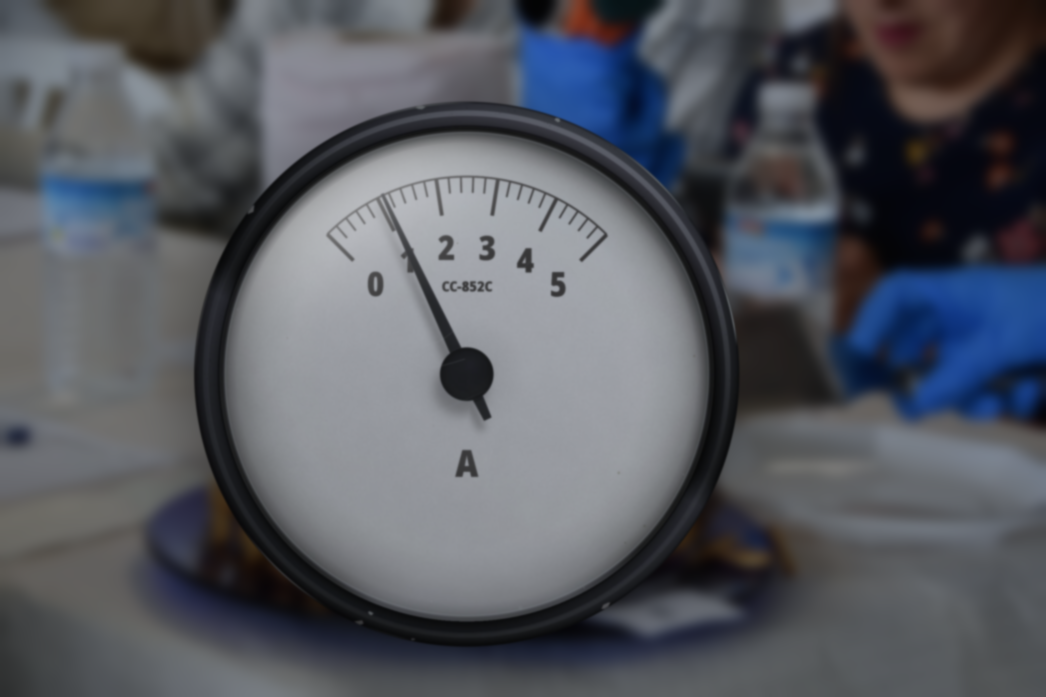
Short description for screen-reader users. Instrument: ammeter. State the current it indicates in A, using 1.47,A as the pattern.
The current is 1.1,A
